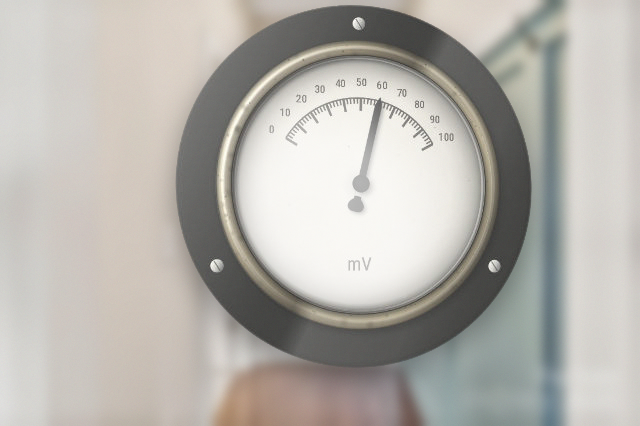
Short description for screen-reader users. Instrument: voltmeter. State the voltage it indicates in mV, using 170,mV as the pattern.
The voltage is 60,mV
